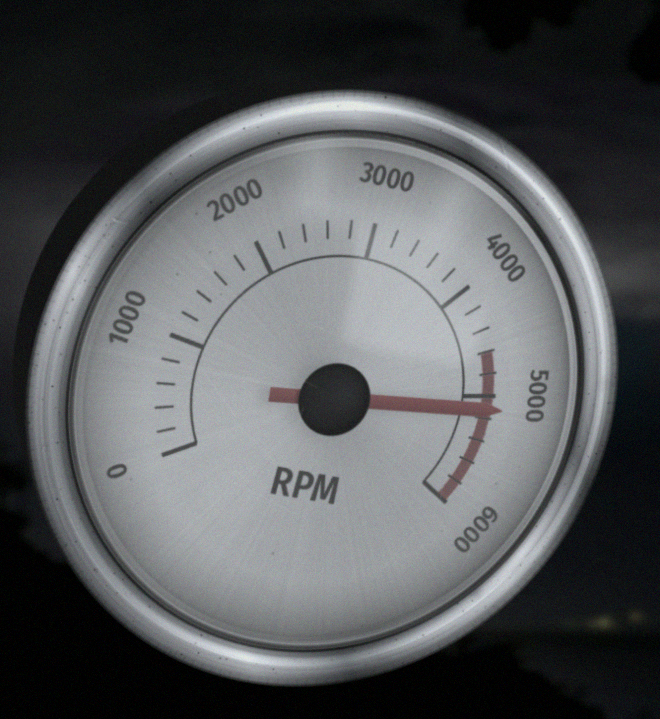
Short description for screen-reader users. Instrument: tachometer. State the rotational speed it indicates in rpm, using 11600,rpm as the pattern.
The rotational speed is 5100,rpm
